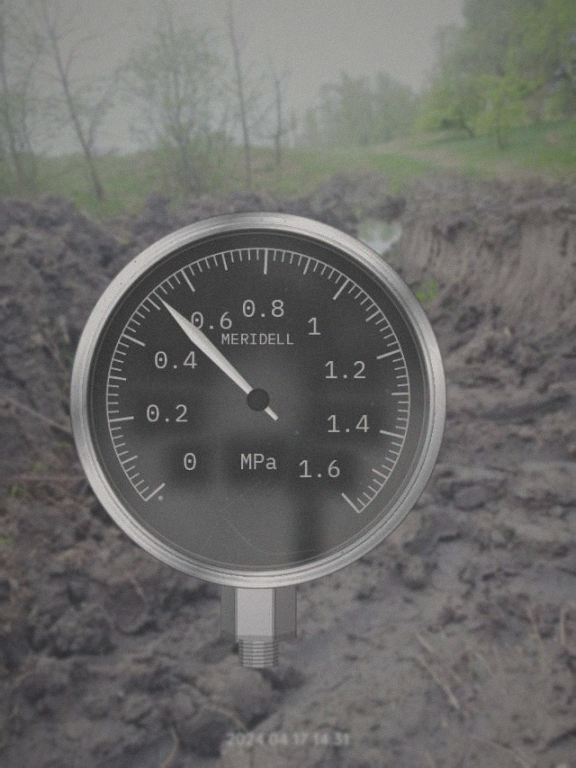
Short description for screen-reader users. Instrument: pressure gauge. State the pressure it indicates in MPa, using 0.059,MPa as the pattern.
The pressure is 0.52,MPa
